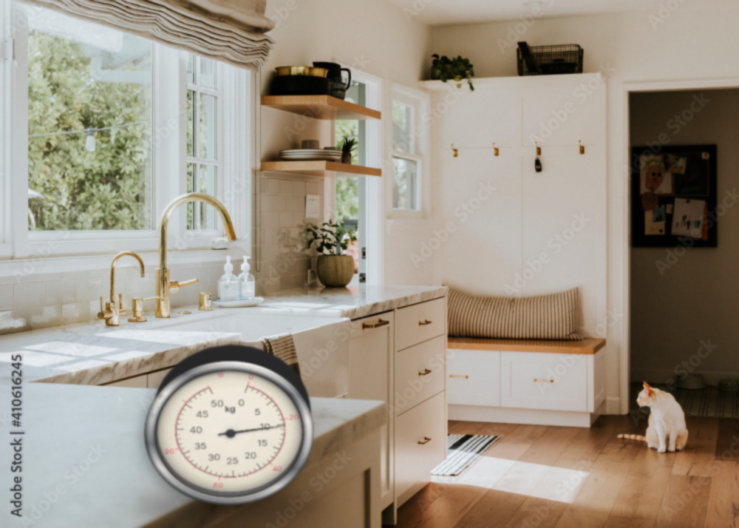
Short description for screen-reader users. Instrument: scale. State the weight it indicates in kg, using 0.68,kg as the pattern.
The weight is 10,kg
